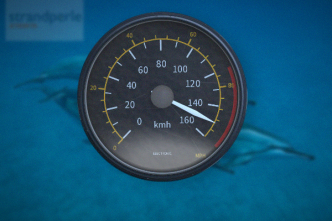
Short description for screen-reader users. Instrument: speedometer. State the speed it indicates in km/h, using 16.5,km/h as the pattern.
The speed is 150,km/h
